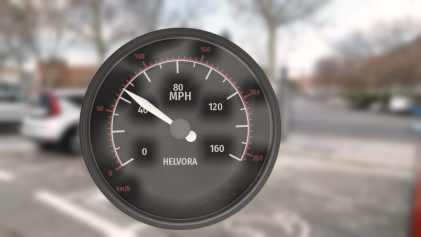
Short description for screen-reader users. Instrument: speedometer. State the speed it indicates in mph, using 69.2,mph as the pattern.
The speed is 45,mph
